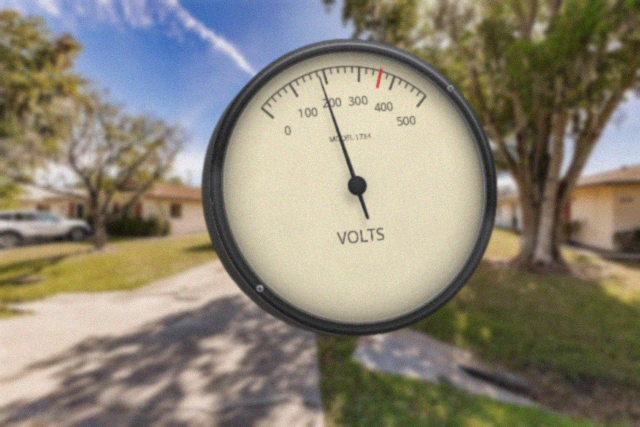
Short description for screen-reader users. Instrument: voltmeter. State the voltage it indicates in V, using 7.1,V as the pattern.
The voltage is 180,V
